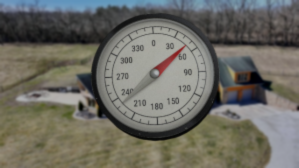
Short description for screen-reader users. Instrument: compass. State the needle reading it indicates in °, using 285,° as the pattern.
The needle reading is 50,°
